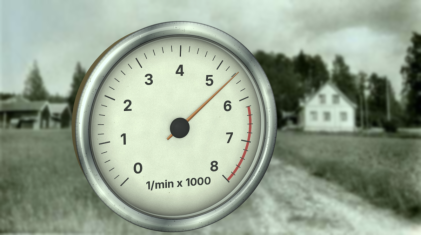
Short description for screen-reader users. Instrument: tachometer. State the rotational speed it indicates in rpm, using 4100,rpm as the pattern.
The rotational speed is 5400,rpm
